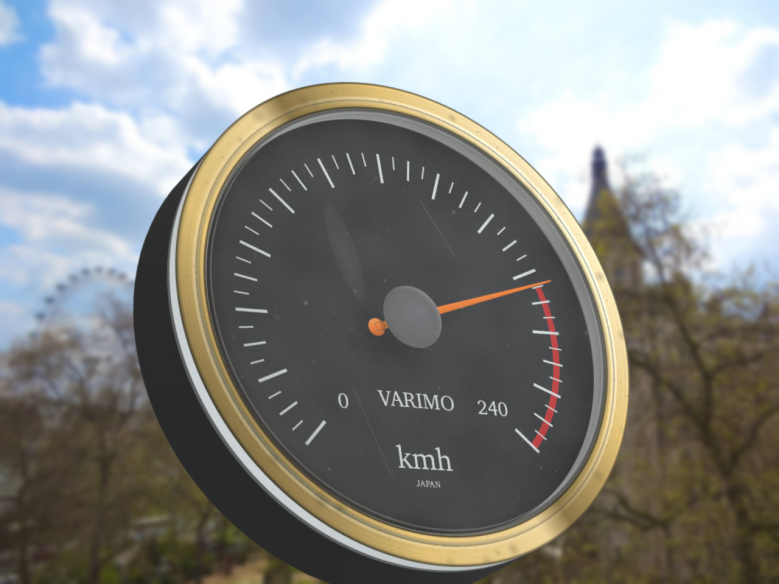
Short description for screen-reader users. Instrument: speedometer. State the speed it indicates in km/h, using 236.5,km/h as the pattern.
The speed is 185,km/h
